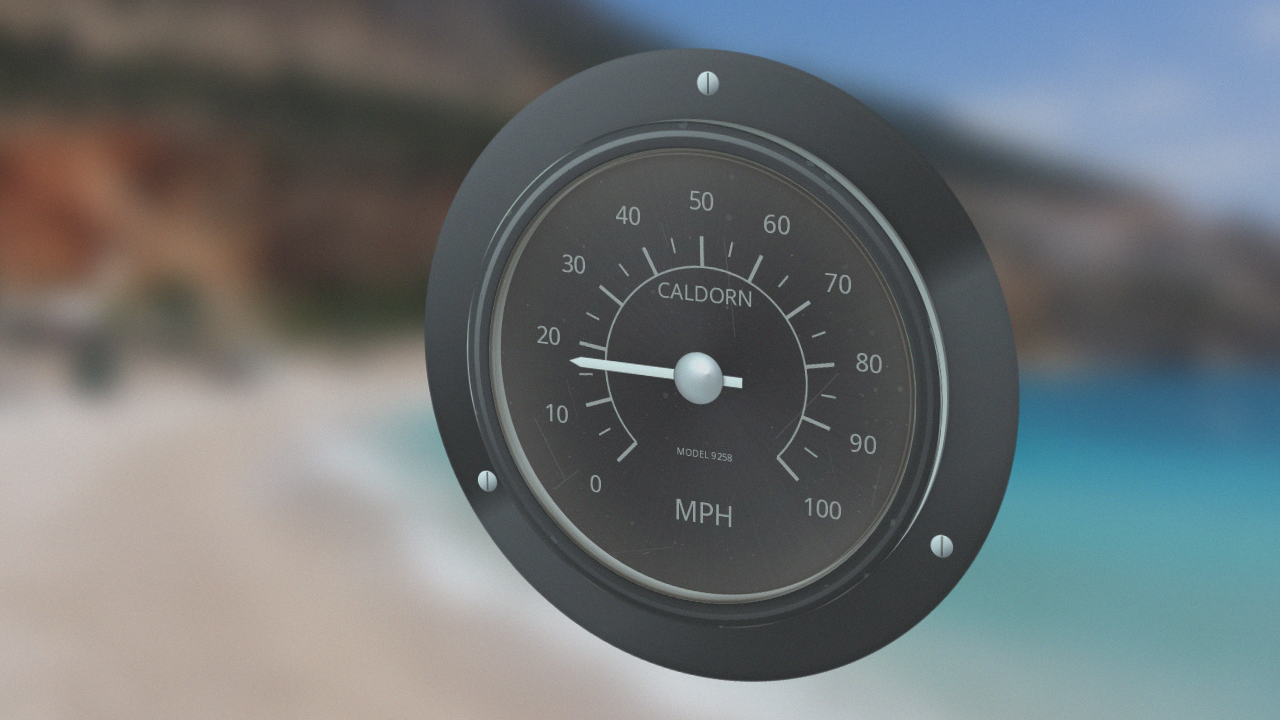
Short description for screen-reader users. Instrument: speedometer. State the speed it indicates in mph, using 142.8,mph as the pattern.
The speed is 17.5,mph
